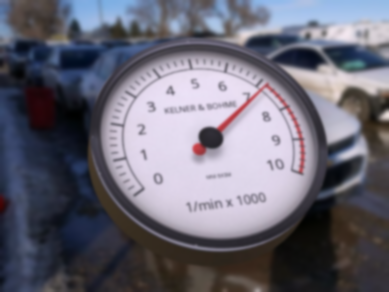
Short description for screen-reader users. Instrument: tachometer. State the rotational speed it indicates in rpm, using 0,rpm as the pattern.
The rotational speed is 7200,rpm
